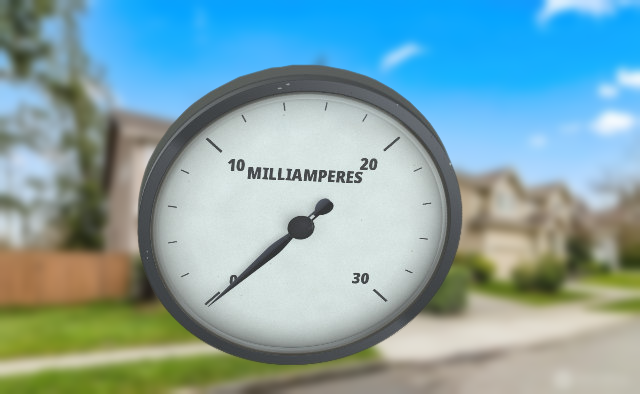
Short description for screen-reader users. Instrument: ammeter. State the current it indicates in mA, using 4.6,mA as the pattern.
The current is 0,mA
